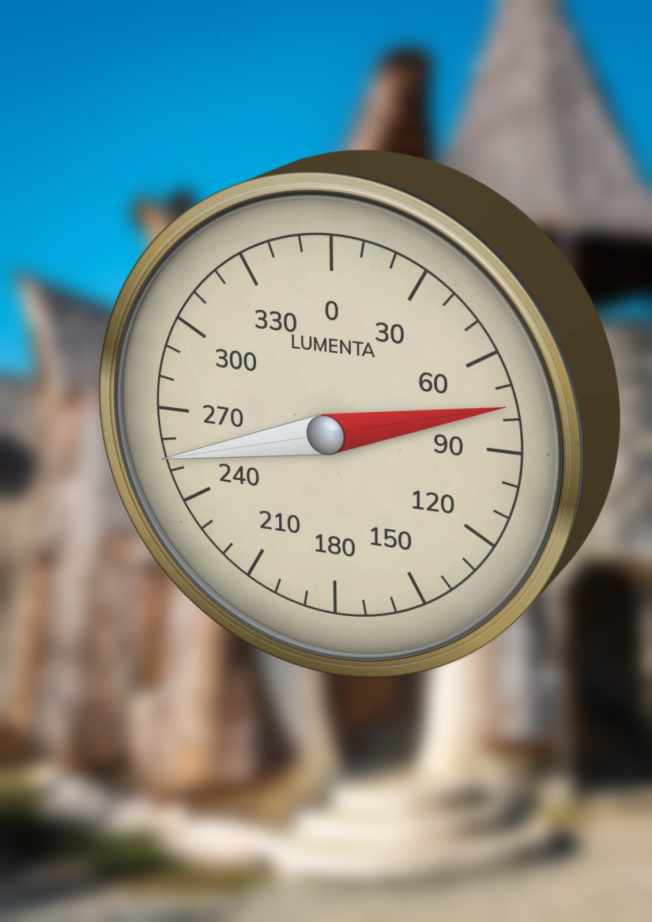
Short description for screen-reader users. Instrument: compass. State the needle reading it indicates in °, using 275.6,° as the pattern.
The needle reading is 75,°
